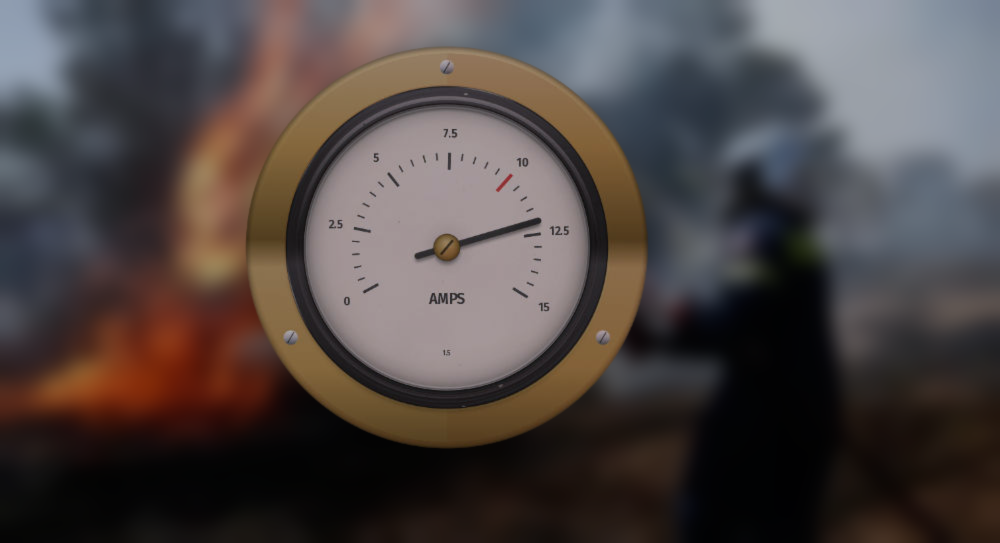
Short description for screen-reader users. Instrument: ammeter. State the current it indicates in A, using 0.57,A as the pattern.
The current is 12,A
